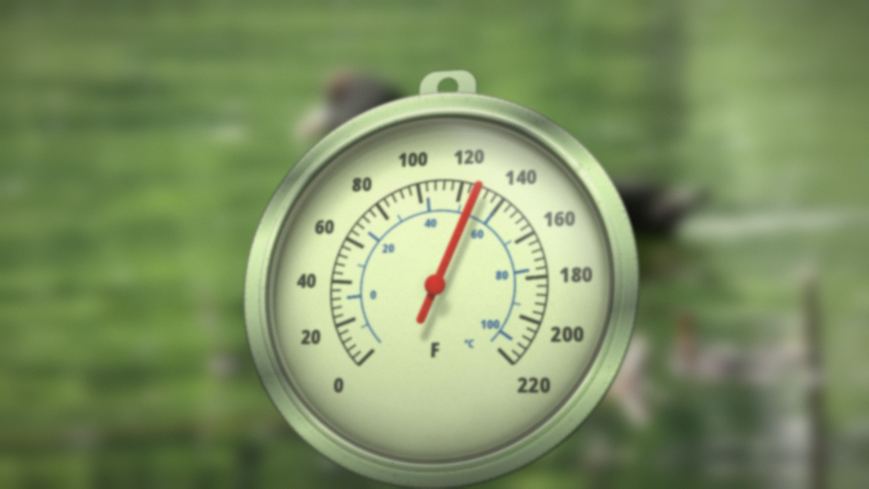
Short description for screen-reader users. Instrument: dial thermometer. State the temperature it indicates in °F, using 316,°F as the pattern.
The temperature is 128,°F
